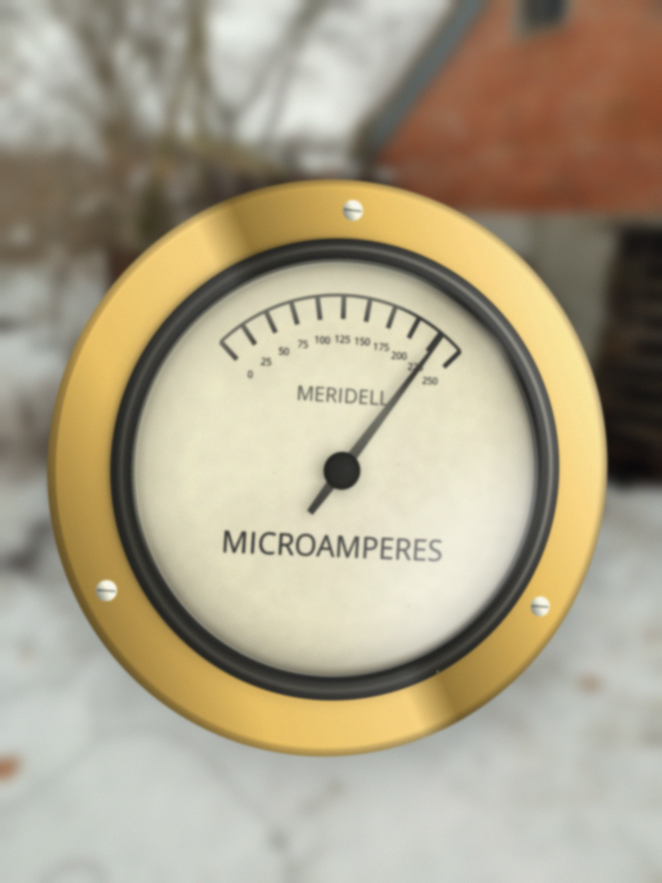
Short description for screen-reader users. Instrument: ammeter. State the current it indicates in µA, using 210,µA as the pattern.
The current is 225,µA
